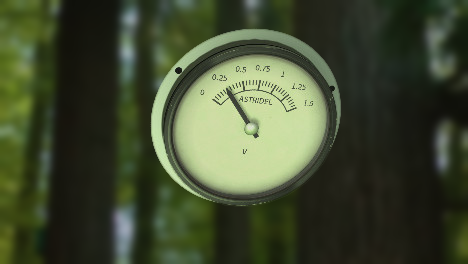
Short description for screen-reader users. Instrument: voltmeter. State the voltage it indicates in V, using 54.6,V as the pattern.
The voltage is 0.25,V
